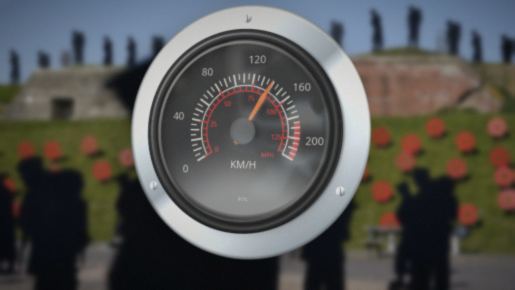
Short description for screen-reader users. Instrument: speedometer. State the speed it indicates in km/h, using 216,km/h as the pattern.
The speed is 140,km/h
